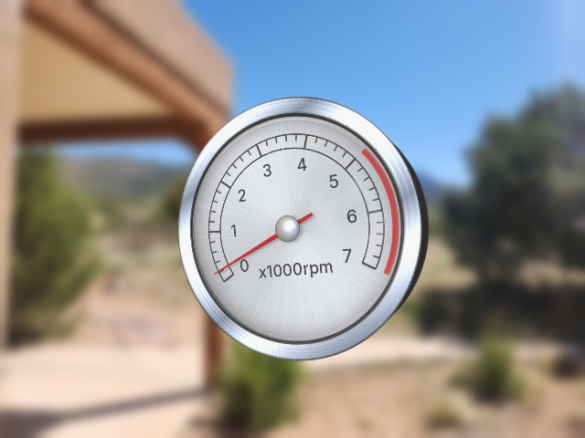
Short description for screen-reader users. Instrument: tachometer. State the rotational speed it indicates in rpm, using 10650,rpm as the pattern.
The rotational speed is 200,rpm
